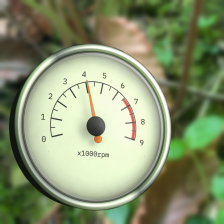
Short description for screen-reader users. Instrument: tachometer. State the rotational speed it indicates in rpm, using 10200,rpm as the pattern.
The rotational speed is 4000,rpm
